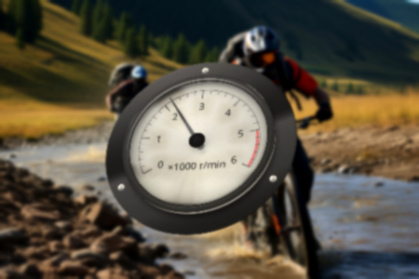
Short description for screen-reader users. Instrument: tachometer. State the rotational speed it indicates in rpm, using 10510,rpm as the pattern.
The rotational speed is 2200,rpm
